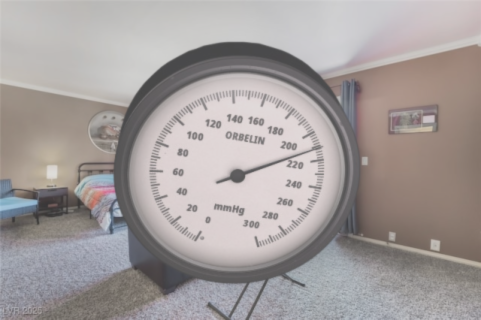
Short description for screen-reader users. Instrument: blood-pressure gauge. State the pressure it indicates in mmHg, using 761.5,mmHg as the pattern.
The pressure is 210,mmHg
